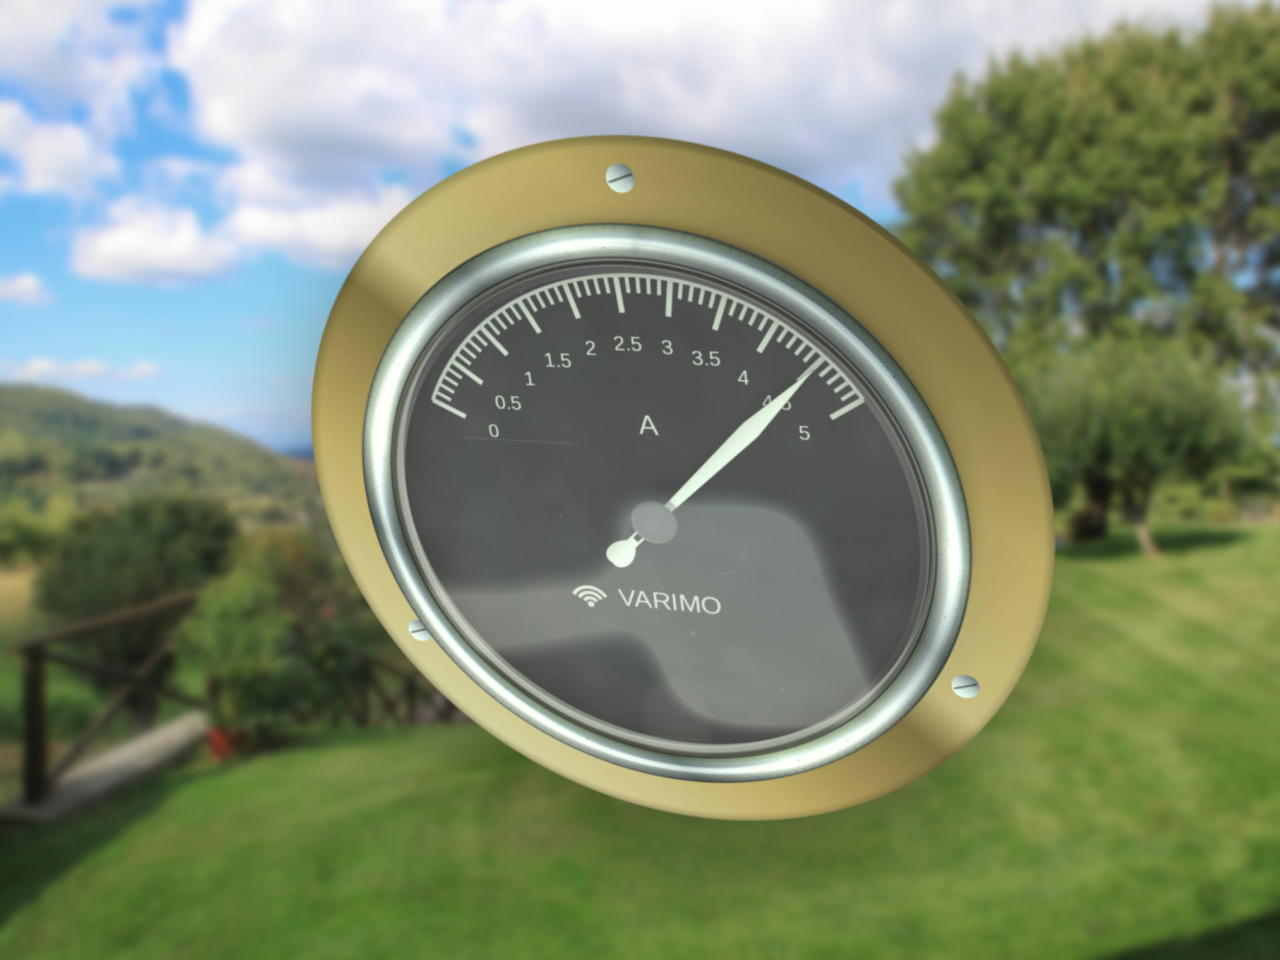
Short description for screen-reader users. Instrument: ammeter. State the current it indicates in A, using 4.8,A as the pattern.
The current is 4.5,A
